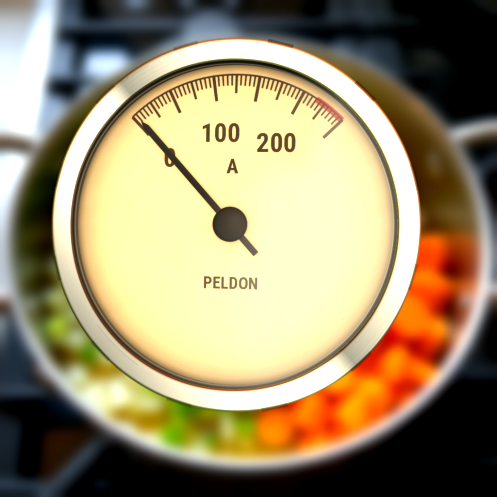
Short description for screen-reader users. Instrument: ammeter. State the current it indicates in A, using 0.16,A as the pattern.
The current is 5,A
